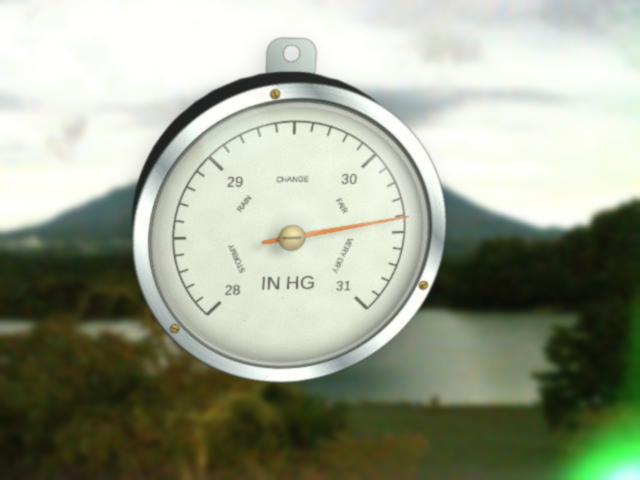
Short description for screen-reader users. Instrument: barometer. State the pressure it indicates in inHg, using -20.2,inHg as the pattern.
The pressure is 30.4,inHg
